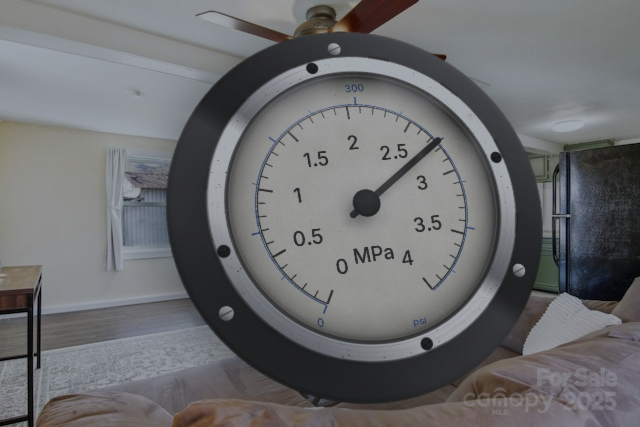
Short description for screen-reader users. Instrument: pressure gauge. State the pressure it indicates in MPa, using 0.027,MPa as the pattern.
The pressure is 2.75,MPa
